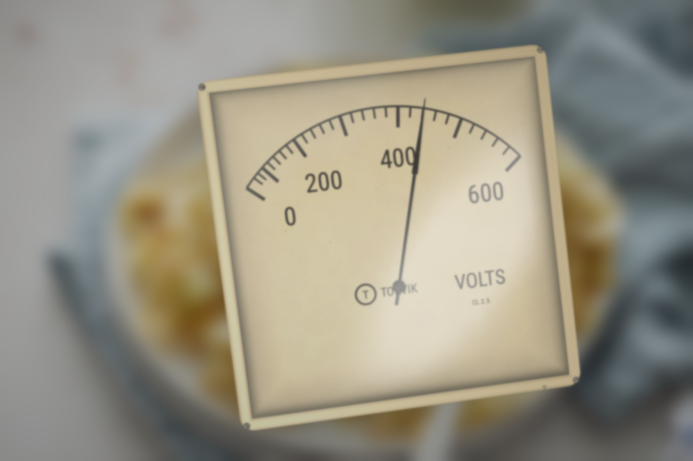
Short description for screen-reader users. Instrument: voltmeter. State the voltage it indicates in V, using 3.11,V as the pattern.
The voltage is 440,V
